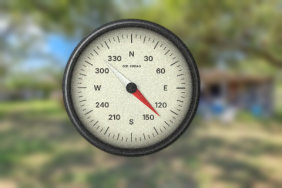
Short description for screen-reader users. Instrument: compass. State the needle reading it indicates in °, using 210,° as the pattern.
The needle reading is 135,°
